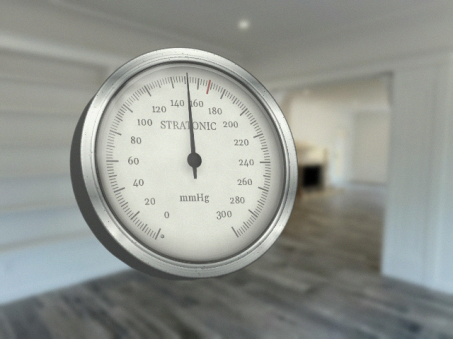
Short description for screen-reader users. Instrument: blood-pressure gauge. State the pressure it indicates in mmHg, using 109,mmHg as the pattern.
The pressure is 150,mmHg
